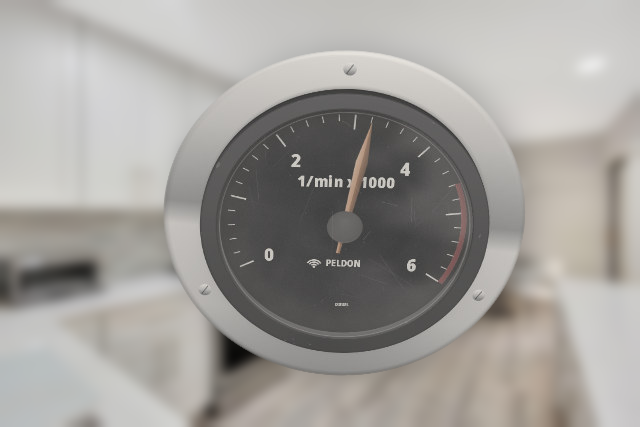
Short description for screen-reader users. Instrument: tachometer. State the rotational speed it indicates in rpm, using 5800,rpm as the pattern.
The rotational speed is 3200,rpm
